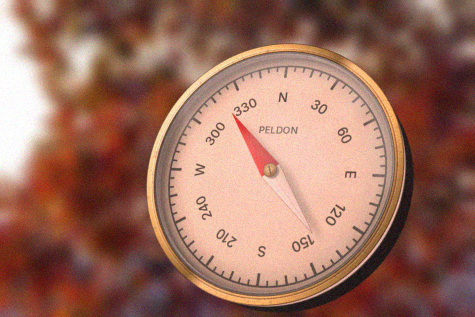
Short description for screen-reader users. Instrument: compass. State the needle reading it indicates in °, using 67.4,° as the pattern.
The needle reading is 320,°
